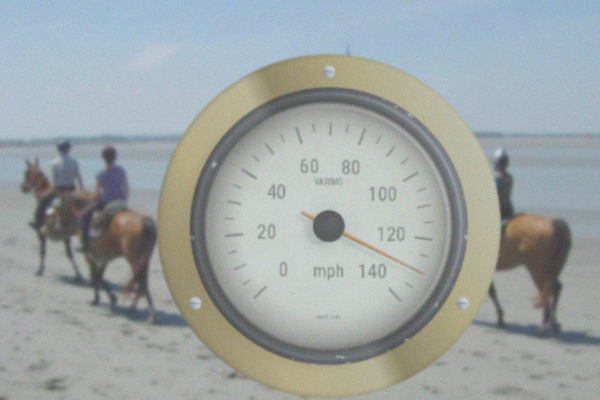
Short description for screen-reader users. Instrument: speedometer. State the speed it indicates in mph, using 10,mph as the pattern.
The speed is 130,mph
